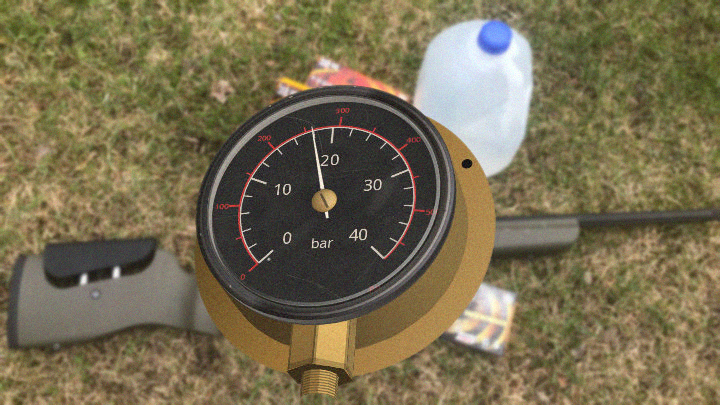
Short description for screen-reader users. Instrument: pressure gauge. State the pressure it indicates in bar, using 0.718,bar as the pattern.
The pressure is 18,bar
